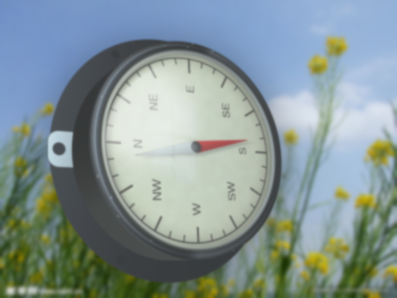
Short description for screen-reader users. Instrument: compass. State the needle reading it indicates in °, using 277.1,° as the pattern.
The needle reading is 170,°
